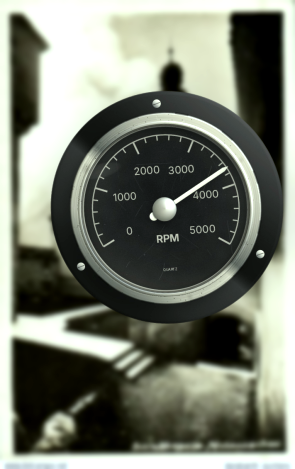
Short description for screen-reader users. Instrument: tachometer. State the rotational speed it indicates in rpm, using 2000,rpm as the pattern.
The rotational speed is 3700,rpm
